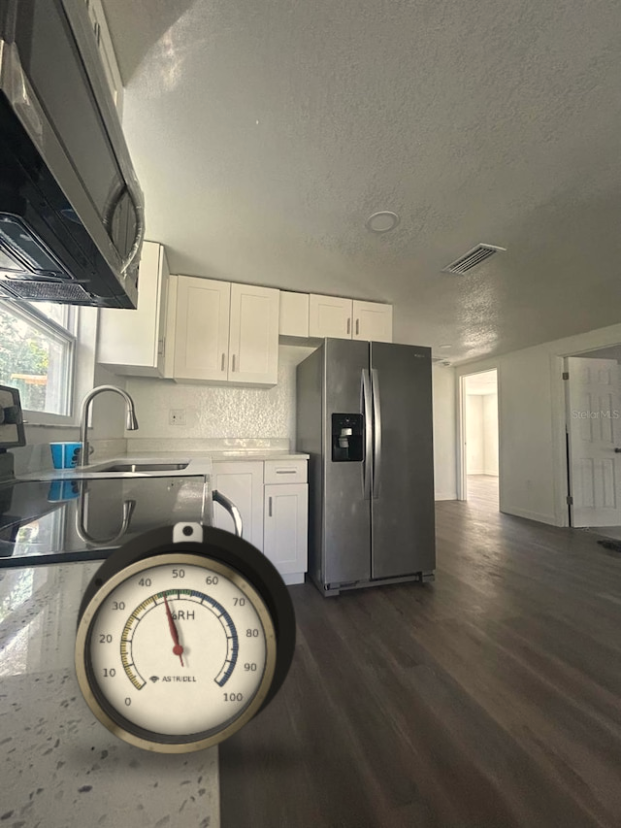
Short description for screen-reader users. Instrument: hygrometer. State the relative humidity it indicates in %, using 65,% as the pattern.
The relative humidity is 45,%
